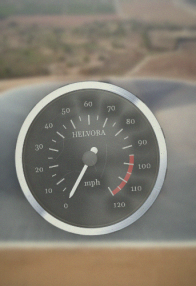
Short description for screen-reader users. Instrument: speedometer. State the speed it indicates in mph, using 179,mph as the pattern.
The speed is 0,mph
